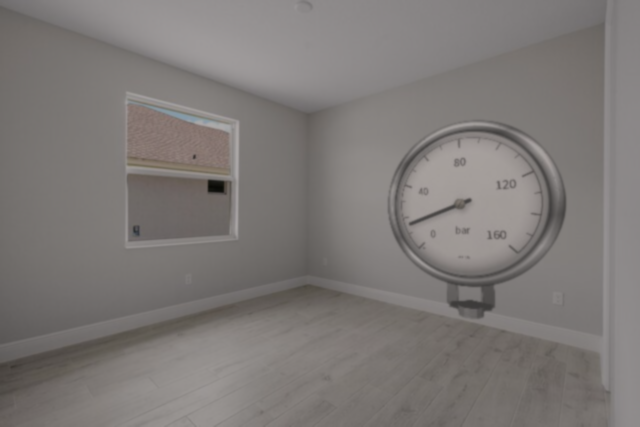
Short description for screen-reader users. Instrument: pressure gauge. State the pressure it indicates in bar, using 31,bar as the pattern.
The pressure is 15,bar
